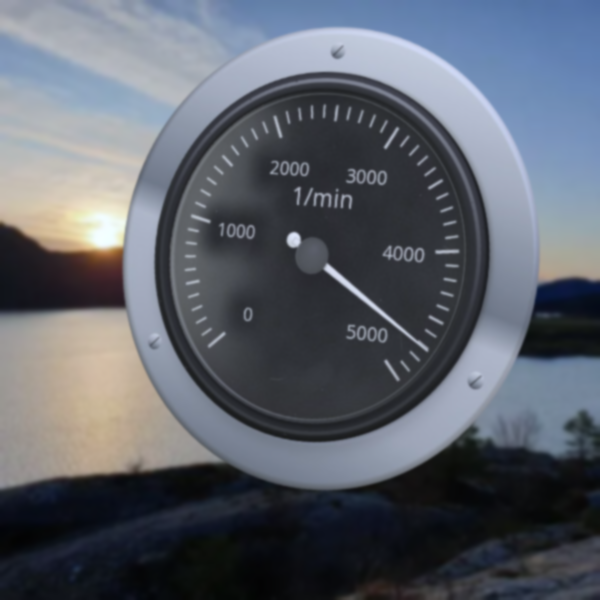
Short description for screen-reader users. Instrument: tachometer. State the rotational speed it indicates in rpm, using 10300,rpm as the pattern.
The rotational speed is 4700,rpm
